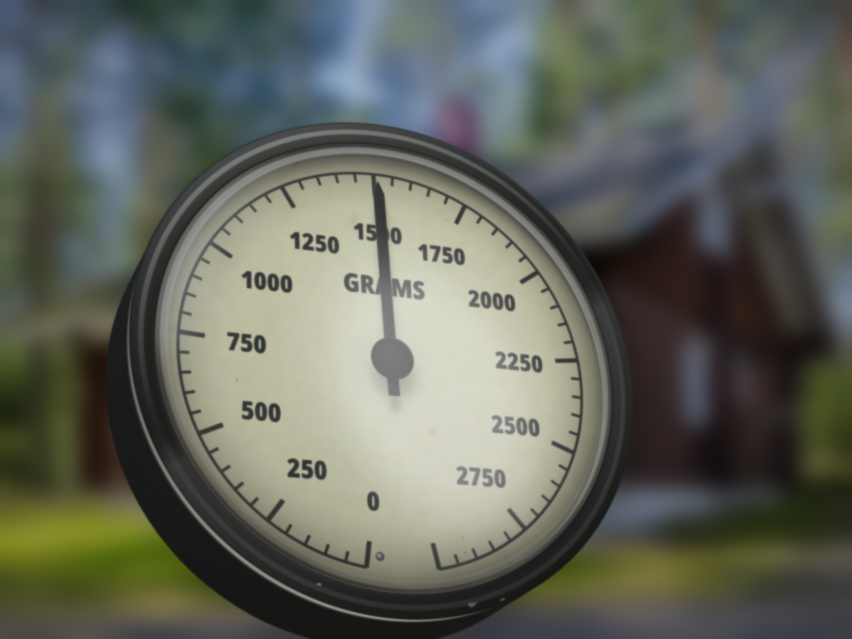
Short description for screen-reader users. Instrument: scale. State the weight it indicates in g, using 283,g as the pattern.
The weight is 1500,g
